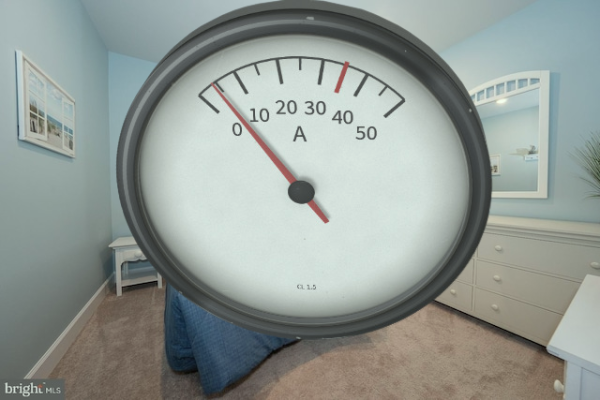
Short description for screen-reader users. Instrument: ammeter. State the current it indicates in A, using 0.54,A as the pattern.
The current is 5,A
